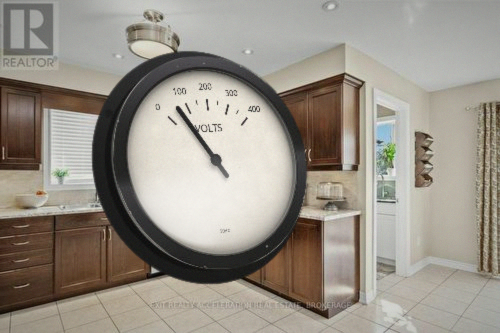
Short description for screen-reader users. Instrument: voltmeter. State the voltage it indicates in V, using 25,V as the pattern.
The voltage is 50,V
